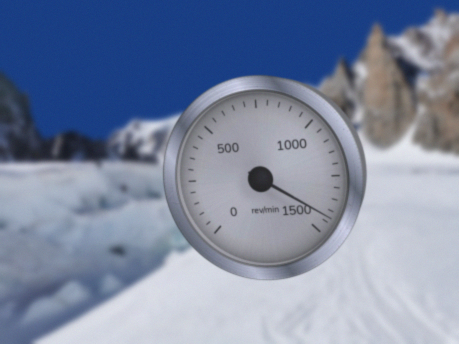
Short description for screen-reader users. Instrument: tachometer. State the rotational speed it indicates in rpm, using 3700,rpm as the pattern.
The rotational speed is 1425,rpm
